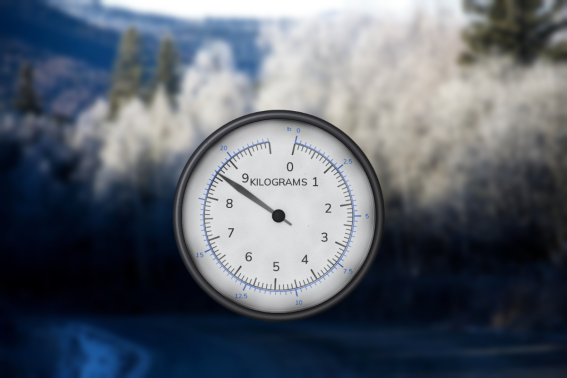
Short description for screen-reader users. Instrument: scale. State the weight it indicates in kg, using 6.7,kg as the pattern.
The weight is 8.6,kg
